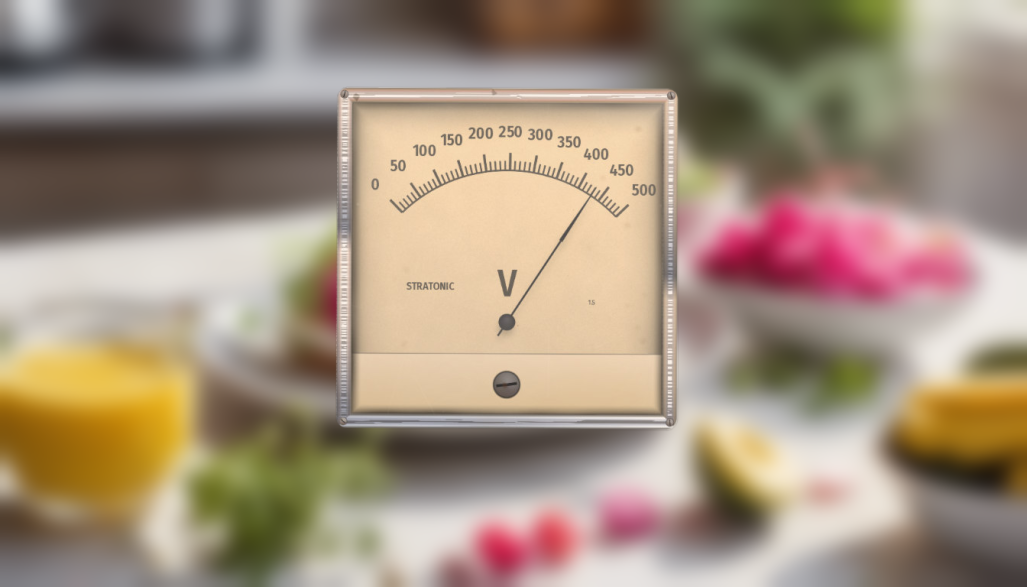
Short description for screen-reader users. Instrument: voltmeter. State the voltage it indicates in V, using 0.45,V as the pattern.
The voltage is 430,V
